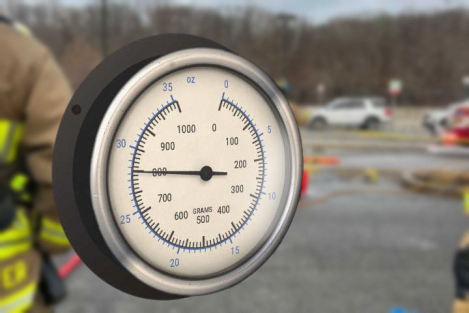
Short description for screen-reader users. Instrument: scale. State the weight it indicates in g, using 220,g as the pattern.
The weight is 800,g
